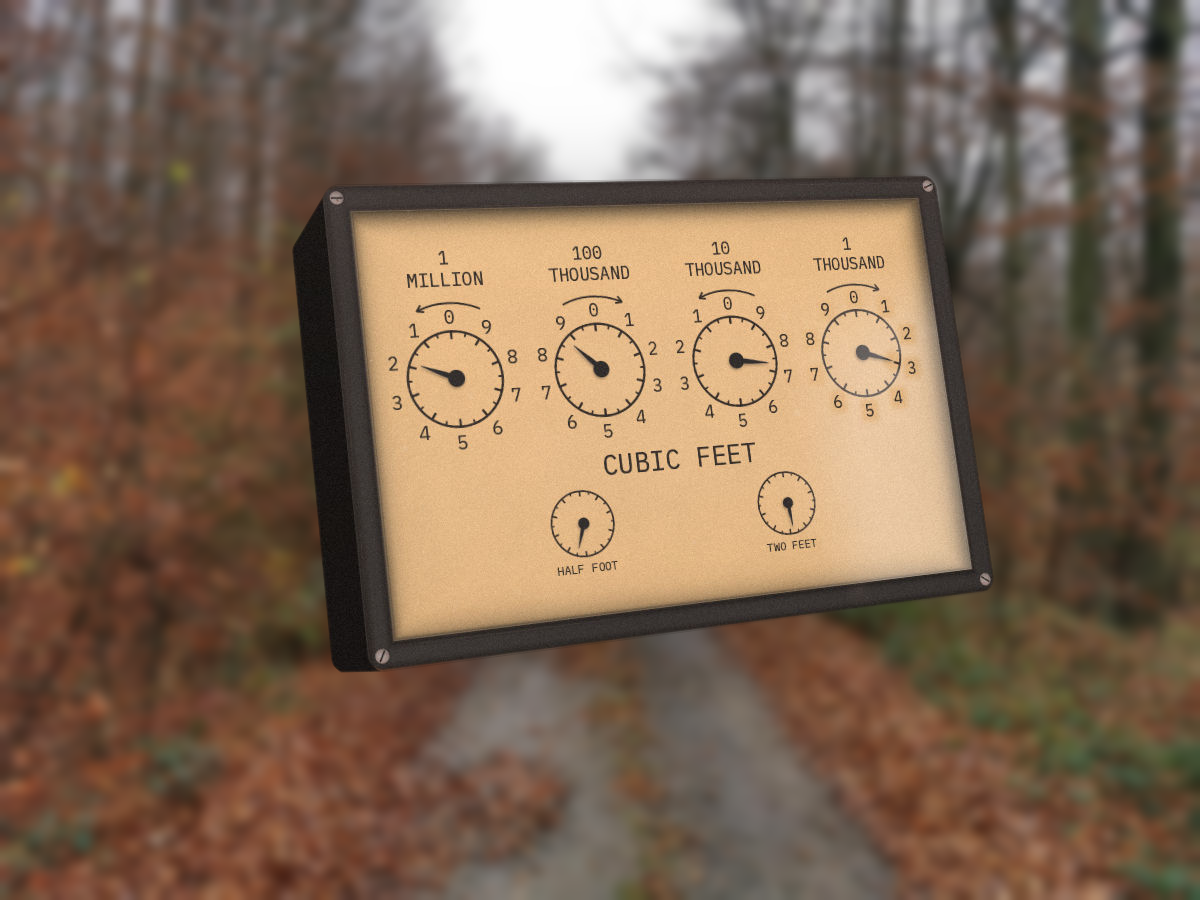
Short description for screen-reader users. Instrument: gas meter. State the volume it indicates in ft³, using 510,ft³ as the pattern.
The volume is 187300,ft³
